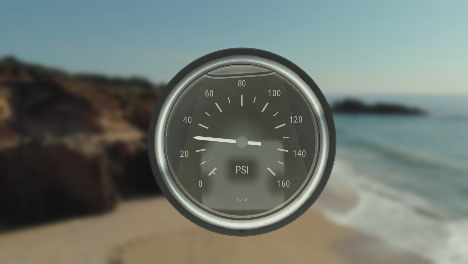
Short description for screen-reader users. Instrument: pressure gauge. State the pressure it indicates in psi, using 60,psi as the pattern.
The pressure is 30,psi
